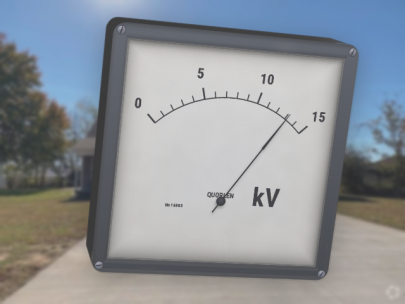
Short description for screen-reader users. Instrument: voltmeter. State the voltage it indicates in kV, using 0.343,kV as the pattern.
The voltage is 13,kV
